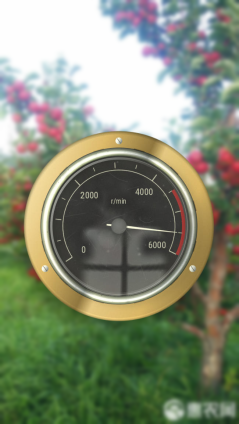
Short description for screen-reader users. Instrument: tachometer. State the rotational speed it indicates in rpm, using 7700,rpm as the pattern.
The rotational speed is 5500,rpm
